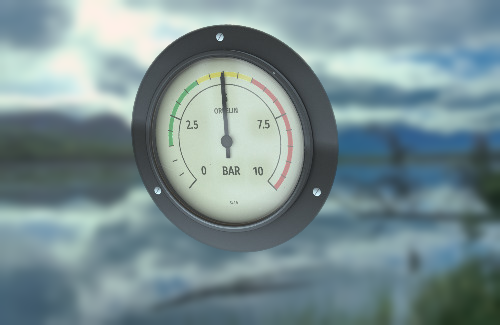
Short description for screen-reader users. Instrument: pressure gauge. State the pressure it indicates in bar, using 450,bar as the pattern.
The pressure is 5,bar
